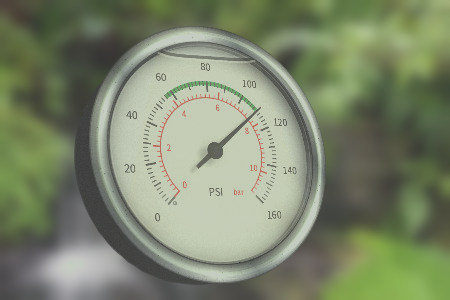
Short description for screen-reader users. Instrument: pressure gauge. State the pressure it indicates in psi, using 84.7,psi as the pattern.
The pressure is 110,psi
